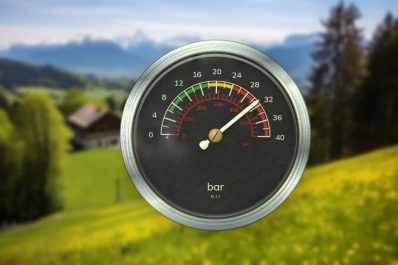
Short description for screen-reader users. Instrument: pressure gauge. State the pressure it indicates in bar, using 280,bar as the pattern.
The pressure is 31,bar
